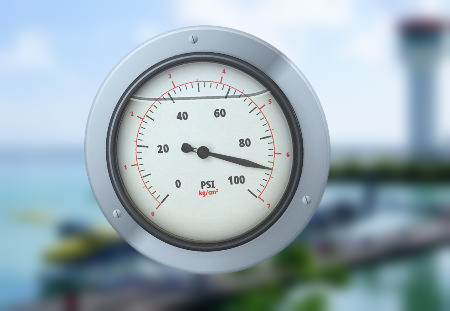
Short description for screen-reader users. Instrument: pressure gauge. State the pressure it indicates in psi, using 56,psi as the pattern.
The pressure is 90,psi
